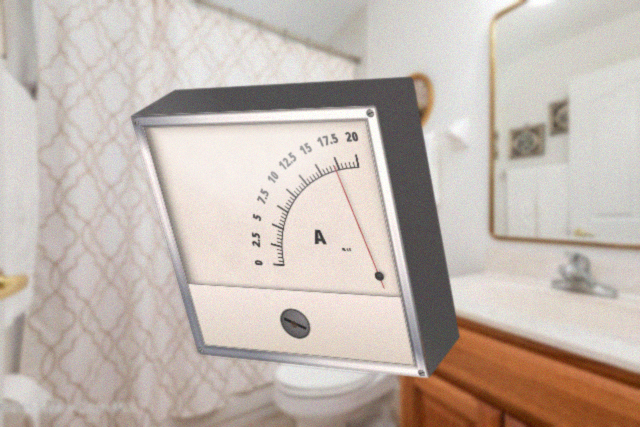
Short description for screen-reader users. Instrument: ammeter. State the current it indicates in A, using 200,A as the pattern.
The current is 17.5,A
